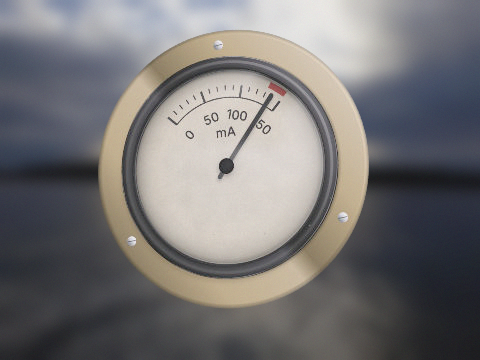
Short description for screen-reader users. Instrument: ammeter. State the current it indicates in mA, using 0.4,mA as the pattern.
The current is 140,mA
